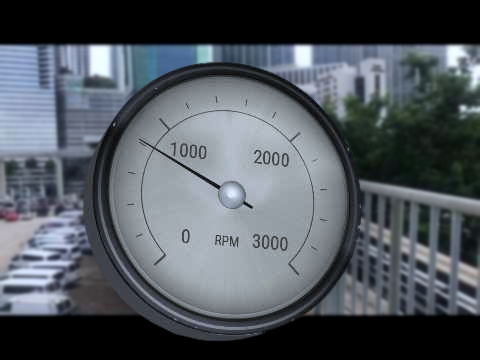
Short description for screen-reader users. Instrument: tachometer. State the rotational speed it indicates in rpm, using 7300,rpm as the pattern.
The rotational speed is 800,rpm
